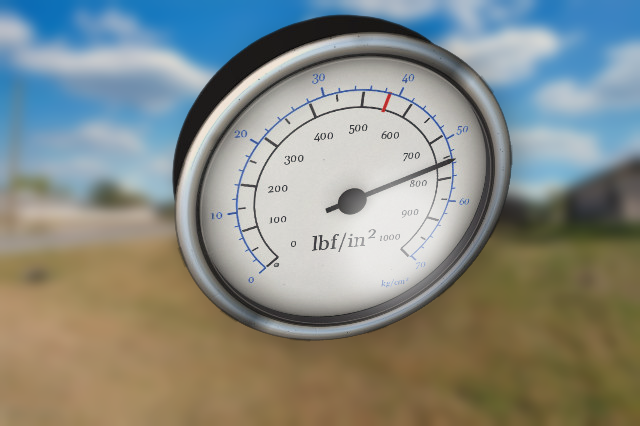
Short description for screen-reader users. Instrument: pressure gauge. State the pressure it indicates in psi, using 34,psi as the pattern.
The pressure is 750,psi
